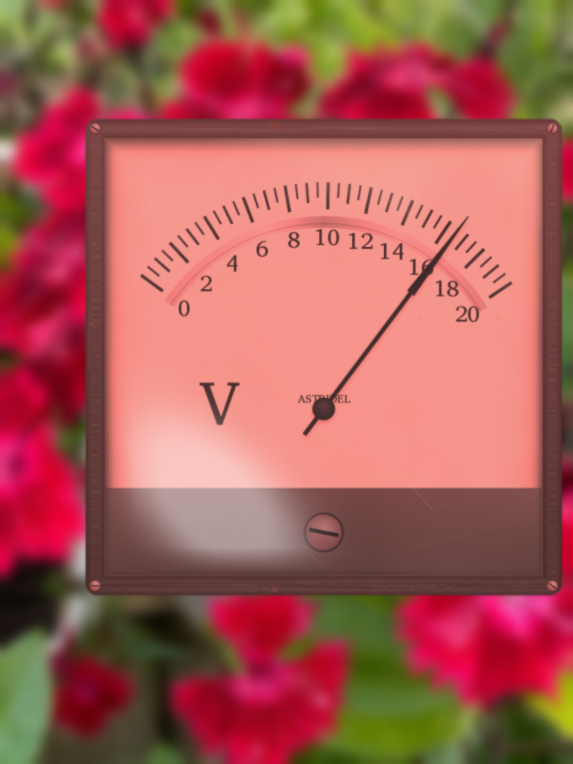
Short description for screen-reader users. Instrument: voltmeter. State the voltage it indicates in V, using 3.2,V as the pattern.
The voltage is 16.5,V
